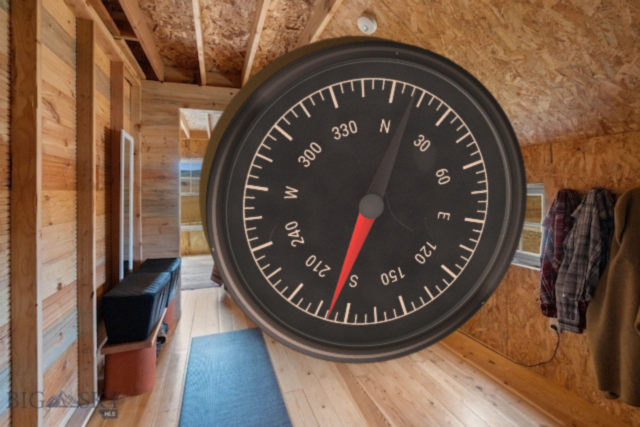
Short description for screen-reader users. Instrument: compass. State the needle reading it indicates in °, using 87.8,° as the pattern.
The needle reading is 190,°
